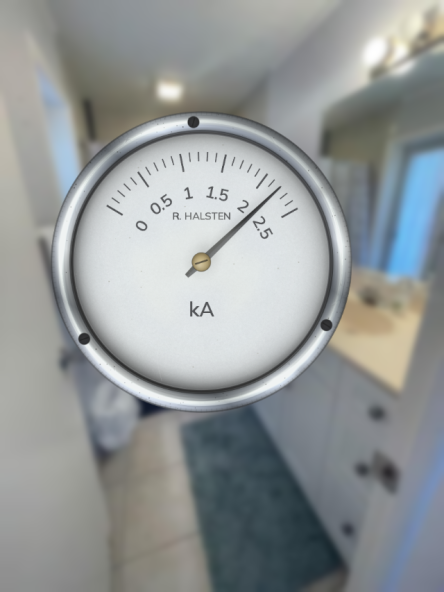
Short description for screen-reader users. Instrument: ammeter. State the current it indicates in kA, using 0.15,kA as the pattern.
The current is 2.2,kA
